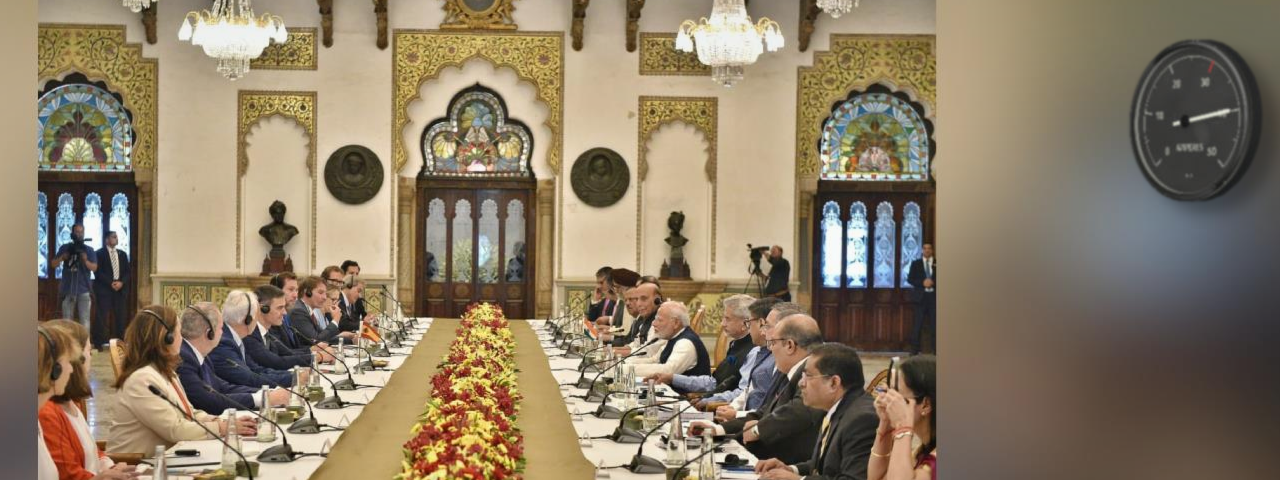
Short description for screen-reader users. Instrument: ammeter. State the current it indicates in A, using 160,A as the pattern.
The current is 40,A
